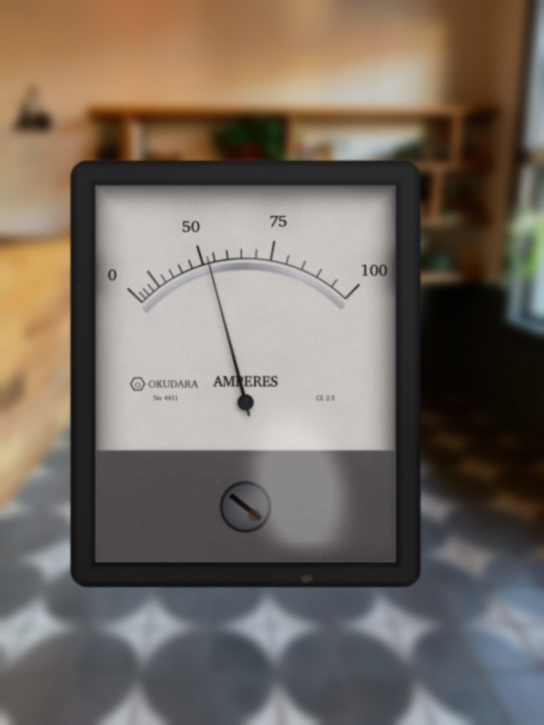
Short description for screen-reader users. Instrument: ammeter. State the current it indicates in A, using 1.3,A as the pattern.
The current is 52.5,A
